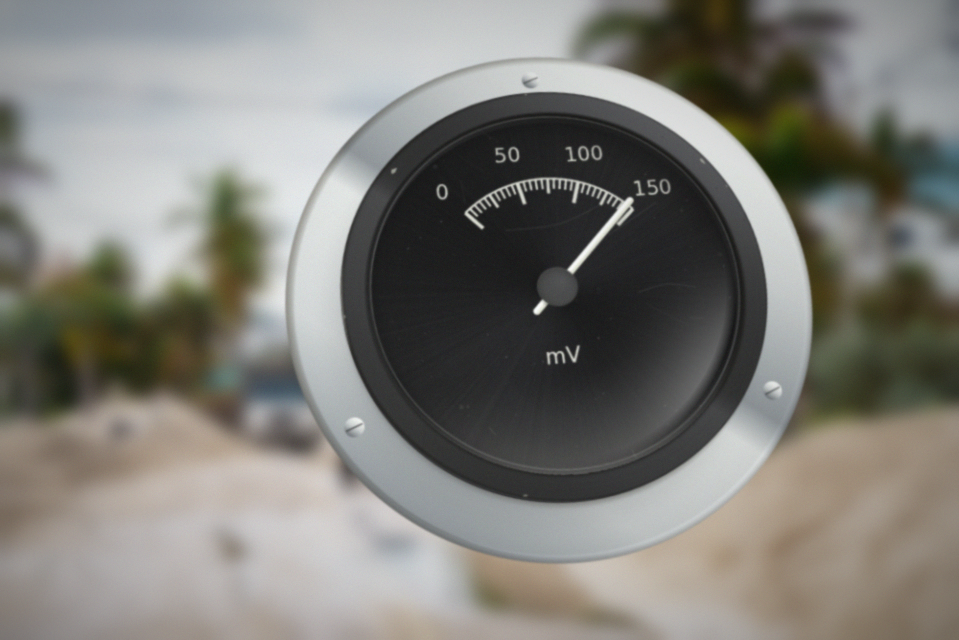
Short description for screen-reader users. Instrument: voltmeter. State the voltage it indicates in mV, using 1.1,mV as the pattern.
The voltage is 145,mV
